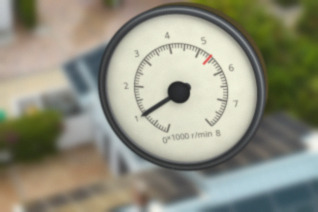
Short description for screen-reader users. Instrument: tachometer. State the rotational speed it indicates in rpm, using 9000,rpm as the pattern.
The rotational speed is 1000,rpm
